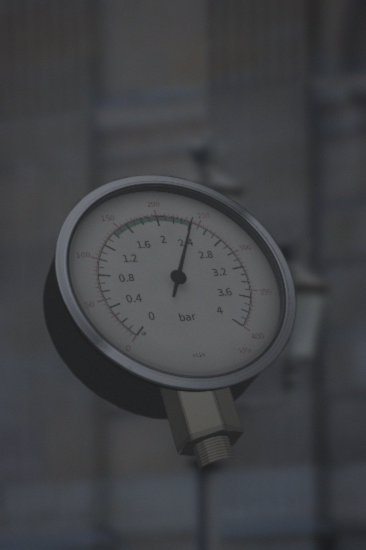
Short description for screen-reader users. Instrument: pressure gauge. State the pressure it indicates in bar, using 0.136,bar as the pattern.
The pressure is 2.4,bar
